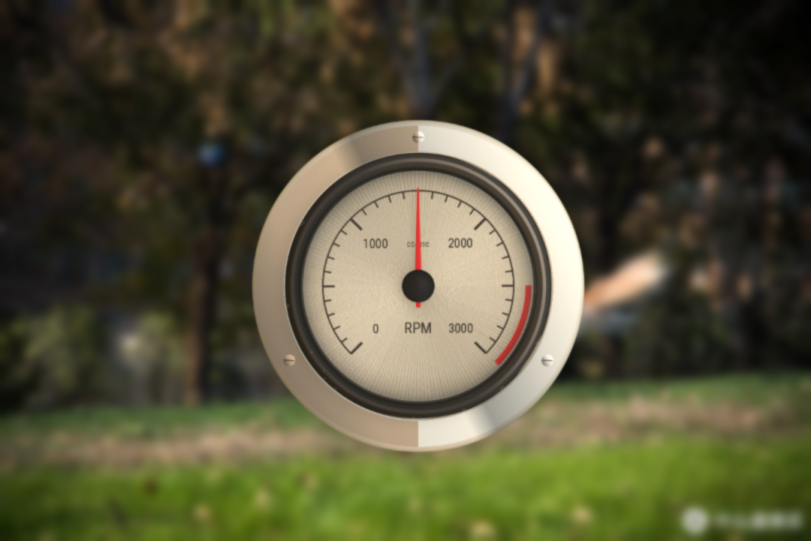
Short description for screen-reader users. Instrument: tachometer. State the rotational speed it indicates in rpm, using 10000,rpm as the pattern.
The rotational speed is 1500,rpm
